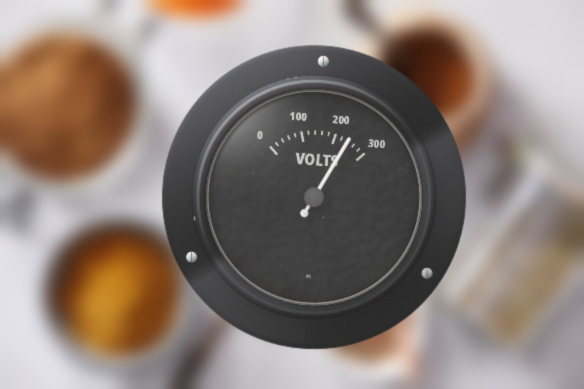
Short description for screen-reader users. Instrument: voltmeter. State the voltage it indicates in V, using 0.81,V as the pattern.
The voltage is 240,V
